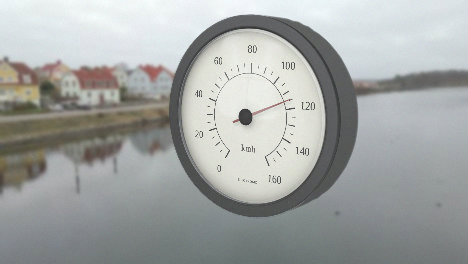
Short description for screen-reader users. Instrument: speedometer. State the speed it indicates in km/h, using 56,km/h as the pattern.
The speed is 115,km/h
